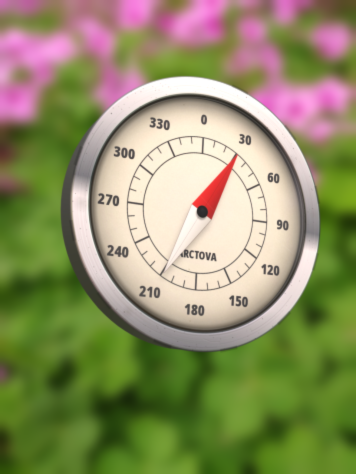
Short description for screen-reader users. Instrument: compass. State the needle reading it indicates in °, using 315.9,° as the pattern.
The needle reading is 30,°
